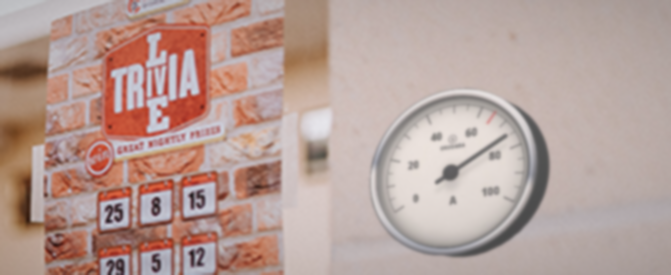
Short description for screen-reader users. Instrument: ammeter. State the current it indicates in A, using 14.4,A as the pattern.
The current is 75,A
